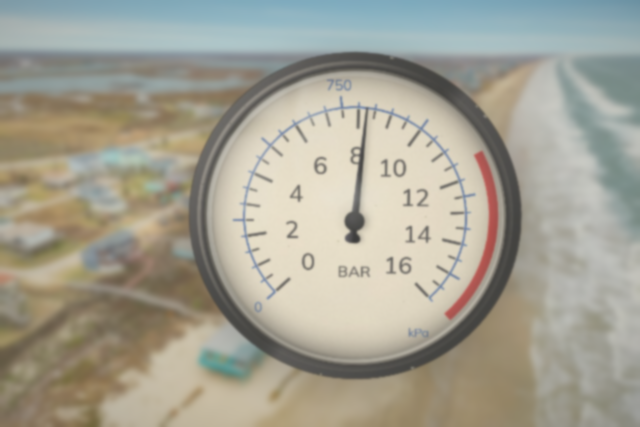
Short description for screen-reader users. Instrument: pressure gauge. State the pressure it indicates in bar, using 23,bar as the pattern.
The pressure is 8.25,bar
